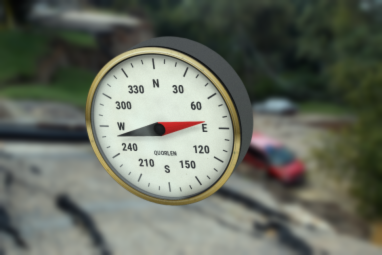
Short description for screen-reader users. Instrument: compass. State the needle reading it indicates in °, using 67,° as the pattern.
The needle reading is 80,°
